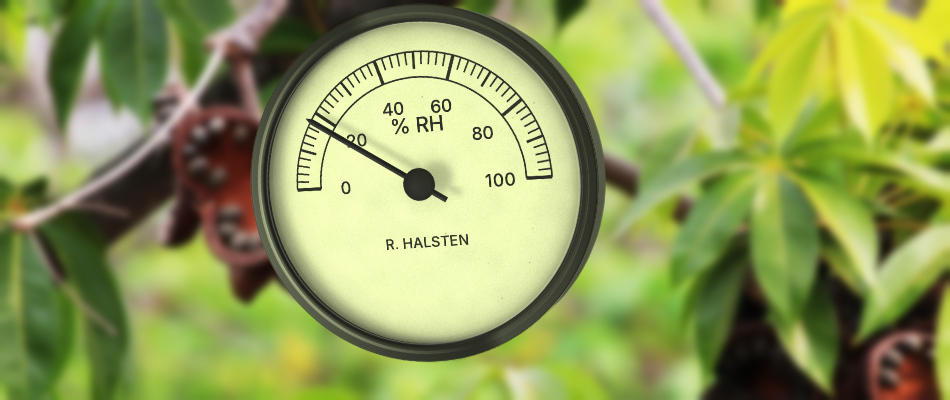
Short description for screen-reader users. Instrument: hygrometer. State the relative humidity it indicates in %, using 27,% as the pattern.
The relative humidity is 18,%
